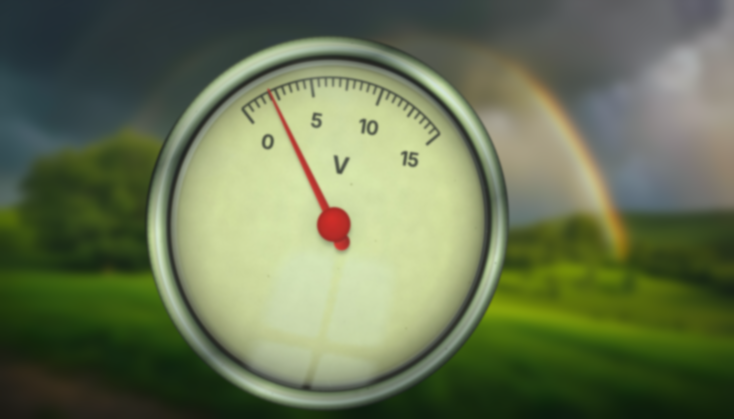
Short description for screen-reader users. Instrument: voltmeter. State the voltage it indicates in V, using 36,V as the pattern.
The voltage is 2,V
